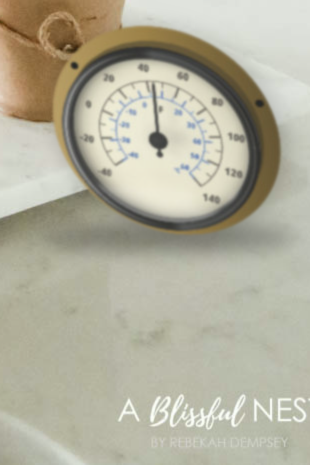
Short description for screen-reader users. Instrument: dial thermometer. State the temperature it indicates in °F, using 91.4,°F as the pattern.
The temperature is 45,°F
